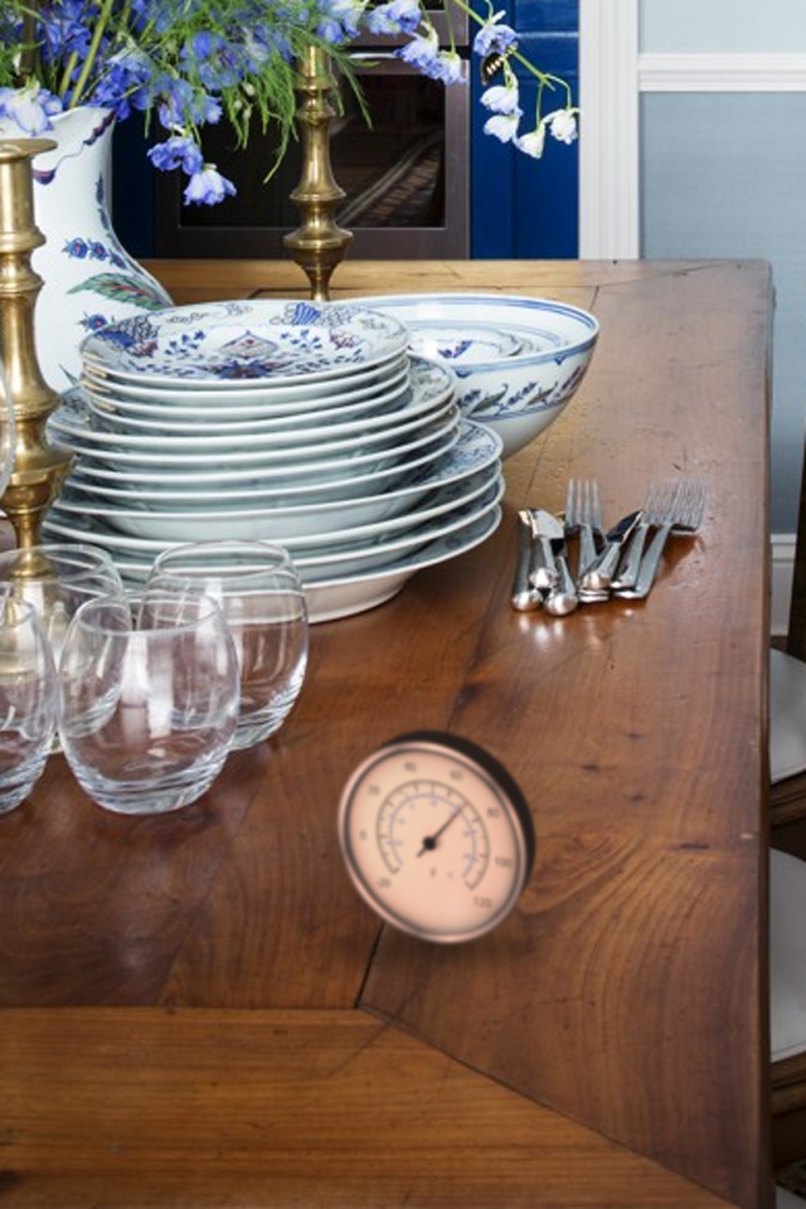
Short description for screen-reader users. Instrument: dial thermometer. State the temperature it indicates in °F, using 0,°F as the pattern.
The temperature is 70,°F
